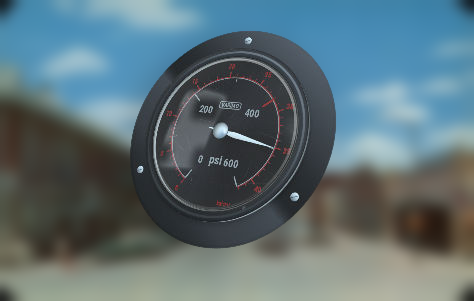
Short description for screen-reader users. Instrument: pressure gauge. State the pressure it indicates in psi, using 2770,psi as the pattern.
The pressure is 500,psi
